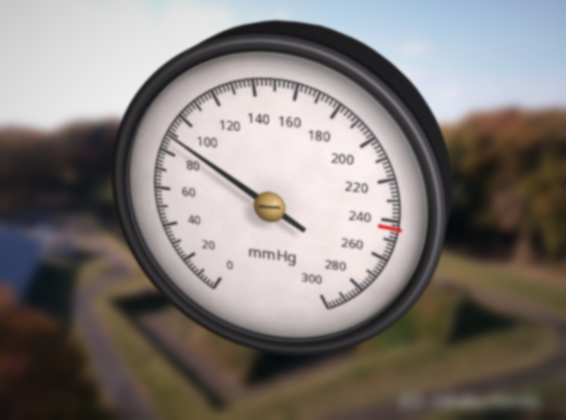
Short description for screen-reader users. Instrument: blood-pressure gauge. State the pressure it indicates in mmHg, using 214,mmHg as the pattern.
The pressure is 90,mmHg
